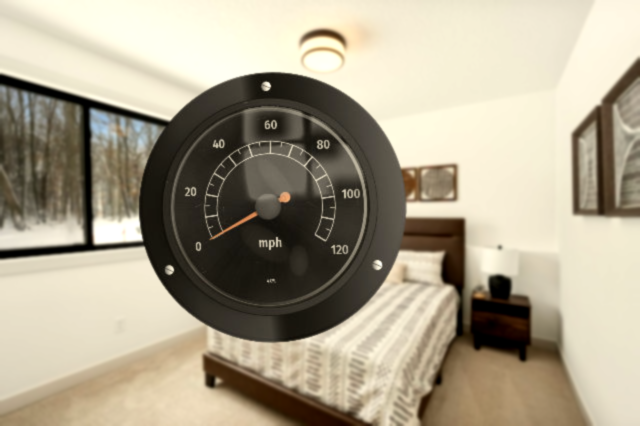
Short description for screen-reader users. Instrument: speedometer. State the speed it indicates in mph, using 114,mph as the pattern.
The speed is 0,mph
